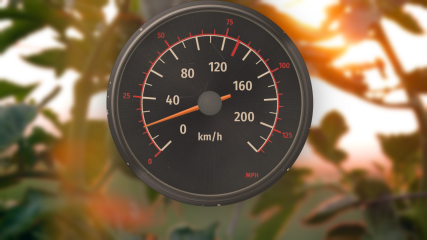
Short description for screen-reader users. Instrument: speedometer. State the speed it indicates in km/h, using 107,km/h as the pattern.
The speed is 20,km/h
